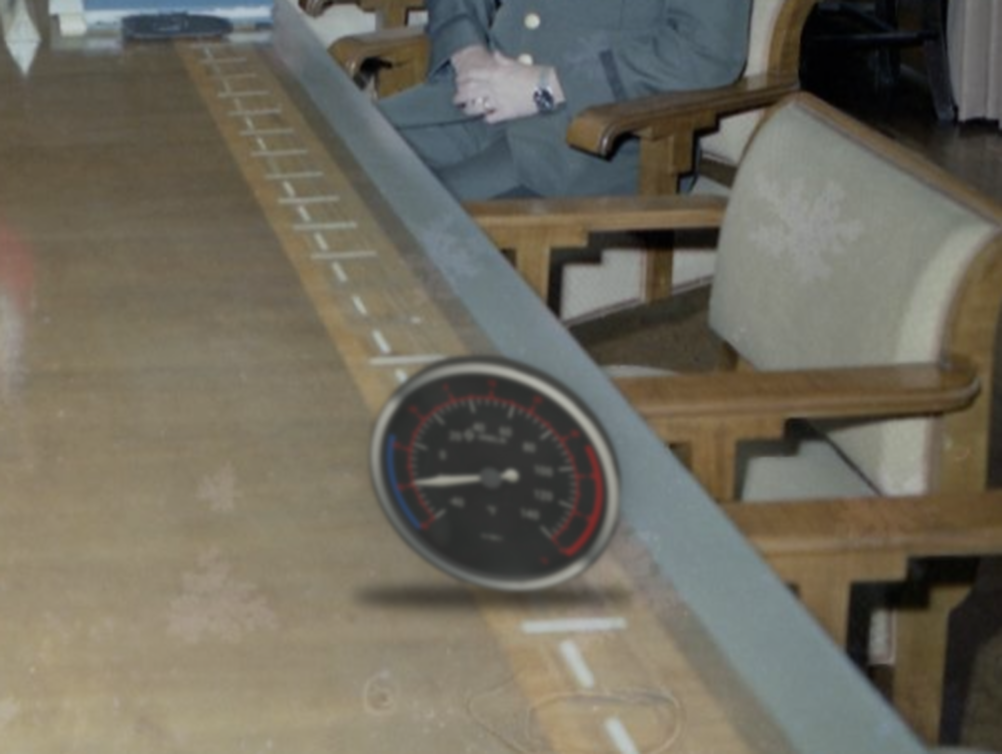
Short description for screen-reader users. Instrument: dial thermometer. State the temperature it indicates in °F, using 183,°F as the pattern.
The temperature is -20,°F
